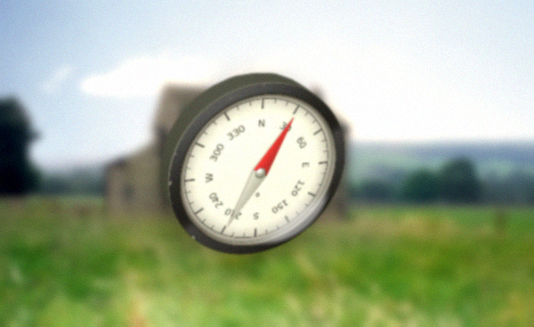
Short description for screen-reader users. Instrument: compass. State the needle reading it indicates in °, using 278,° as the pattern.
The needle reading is 30,°
